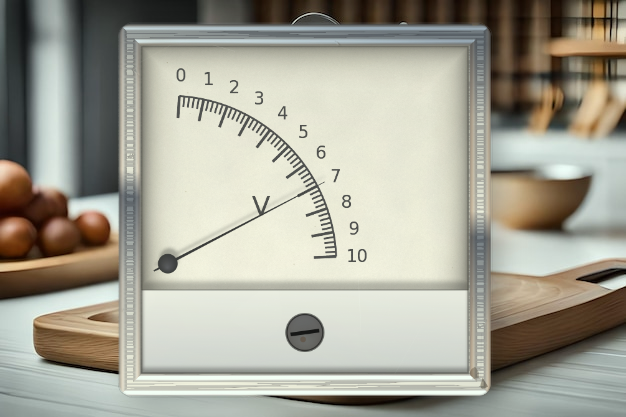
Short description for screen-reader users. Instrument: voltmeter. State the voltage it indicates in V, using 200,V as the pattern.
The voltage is 7,V
